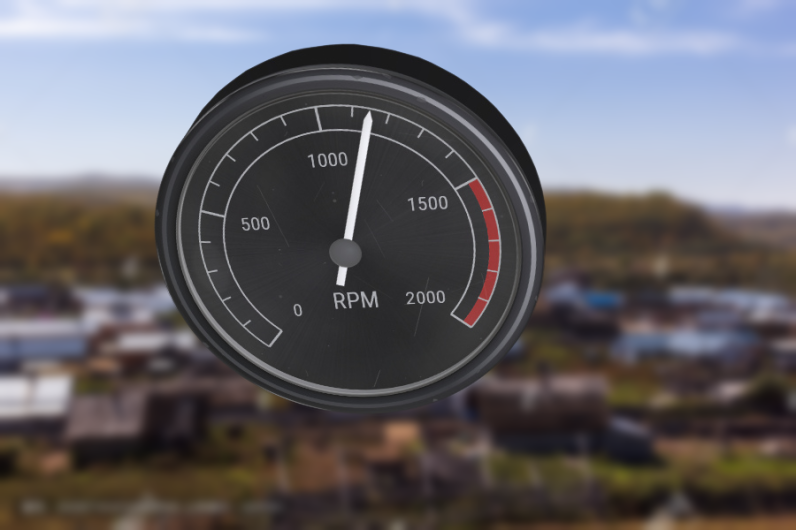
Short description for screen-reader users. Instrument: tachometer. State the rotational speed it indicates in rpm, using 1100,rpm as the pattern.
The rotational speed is 1150,rpm
